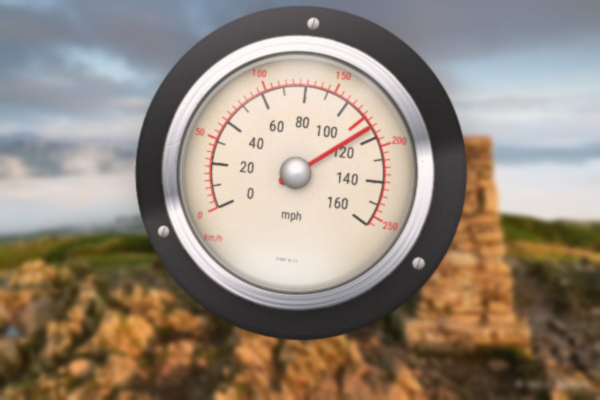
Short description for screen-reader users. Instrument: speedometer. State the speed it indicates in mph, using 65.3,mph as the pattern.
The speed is 115,mph
